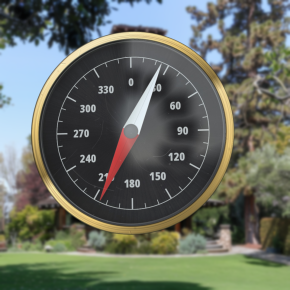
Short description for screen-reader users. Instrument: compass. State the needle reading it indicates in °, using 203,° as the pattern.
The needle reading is 205,°
